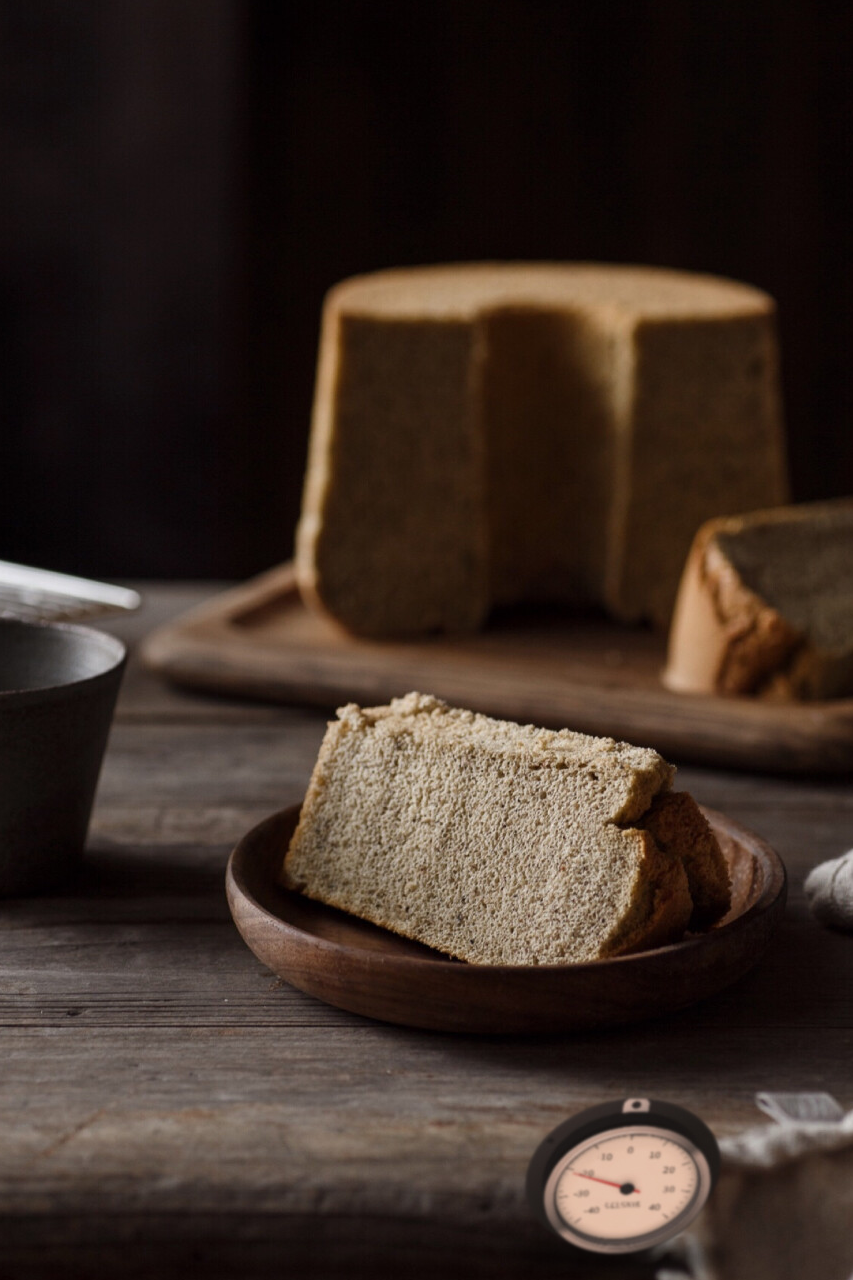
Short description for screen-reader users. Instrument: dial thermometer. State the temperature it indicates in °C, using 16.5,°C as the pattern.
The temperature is -20,°C
